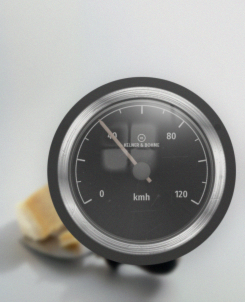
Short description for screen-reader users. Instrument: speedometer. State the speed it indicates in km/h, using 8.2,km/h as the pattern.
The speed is 40,km/h
